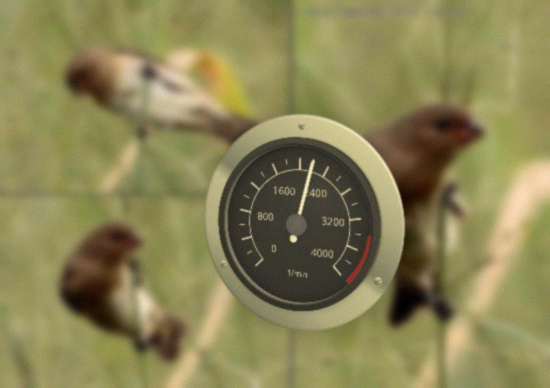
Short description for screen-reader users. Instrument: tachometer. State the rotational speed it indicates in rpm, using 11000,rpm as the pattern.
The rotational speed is 2200,rpm
